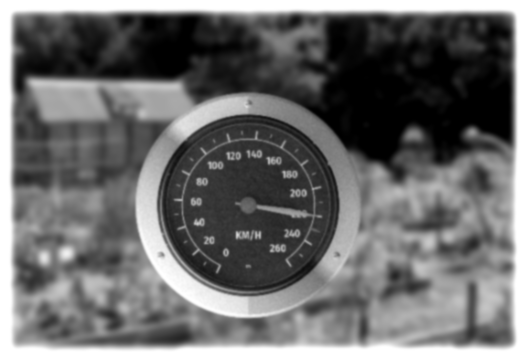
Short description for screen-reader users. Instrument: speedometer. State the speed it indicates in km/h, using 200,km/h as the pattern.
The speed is 220,km/h
